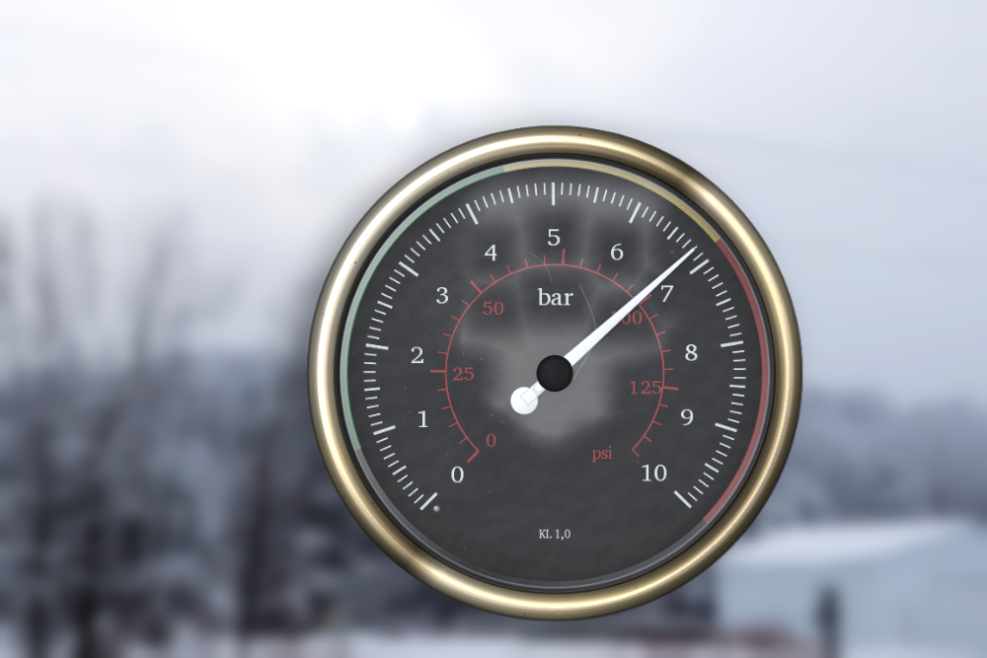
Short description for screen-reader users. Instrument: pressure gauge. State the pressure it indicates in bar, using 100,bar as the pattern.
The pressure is 6.8,bar
